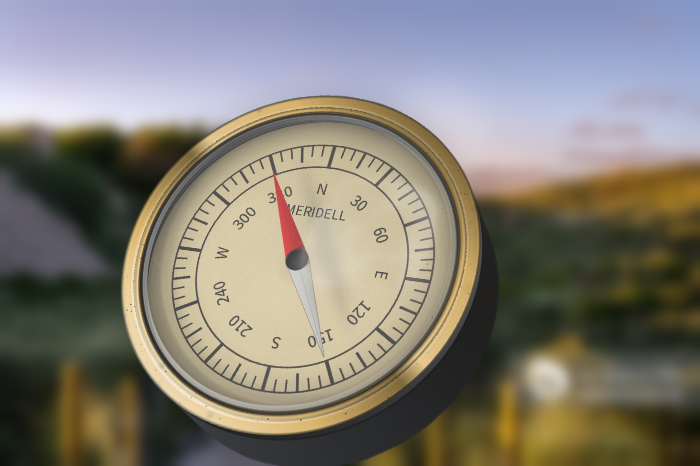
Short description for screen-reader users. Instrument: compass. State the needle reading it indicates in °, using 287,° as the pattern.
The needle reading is 330,°
